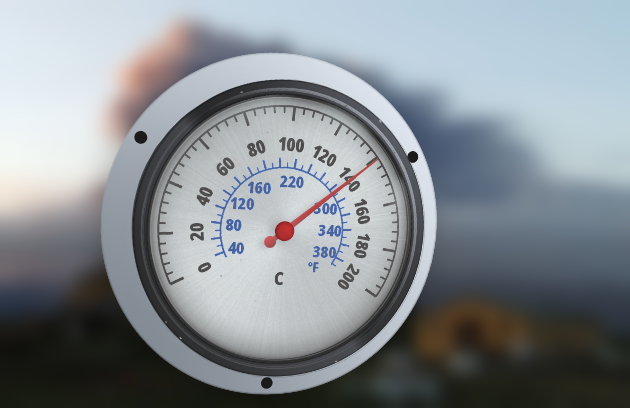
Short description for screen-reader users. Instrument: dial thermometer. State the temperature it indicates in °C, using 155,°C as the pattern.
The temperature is 140,°C
